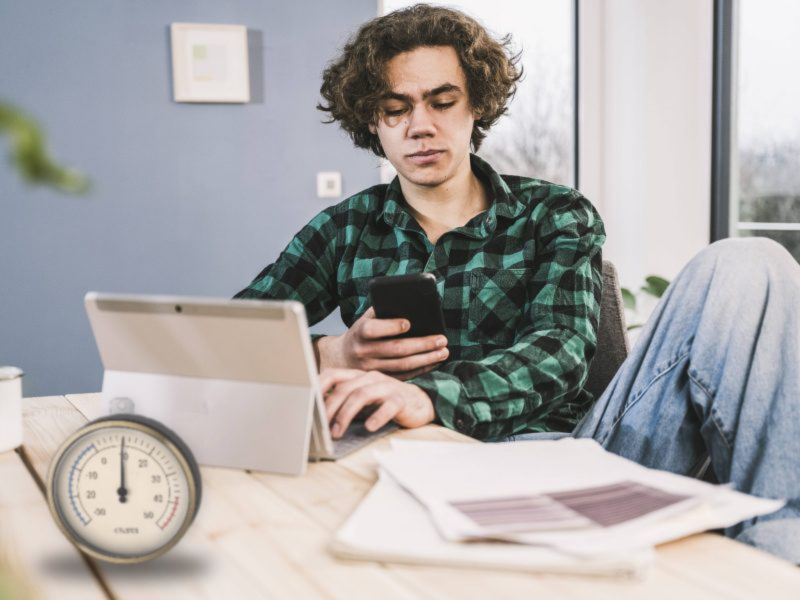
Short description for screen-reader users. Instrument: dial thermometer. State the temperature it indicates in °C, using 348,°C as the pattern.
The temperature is 10,°C
